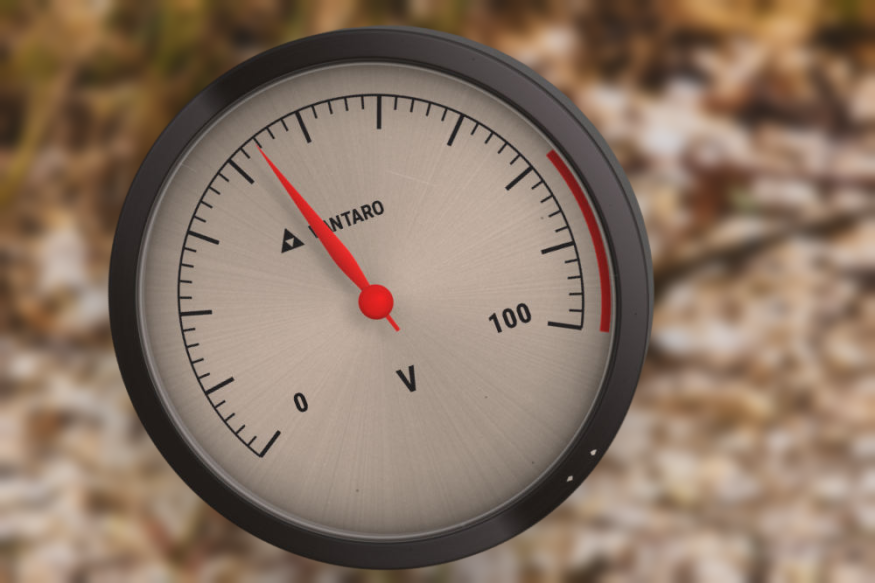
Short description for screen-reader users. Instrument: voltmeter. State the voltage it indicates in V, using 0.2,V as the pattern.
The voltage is 44,V
